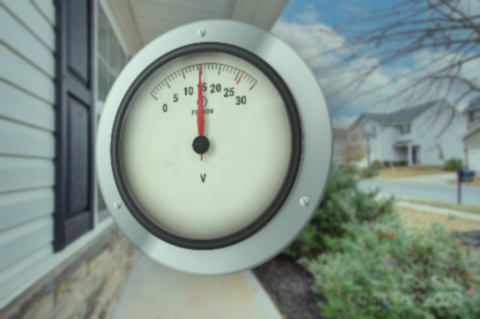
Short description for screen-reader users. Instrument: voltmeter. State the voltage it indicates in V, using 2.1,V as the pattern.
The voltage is 15,V
